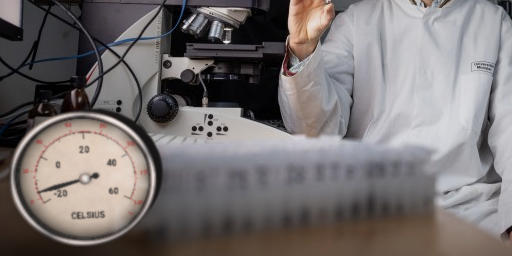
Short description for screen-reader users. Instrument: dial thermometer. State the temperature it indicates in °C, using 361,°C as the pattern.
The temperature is -15,°C
